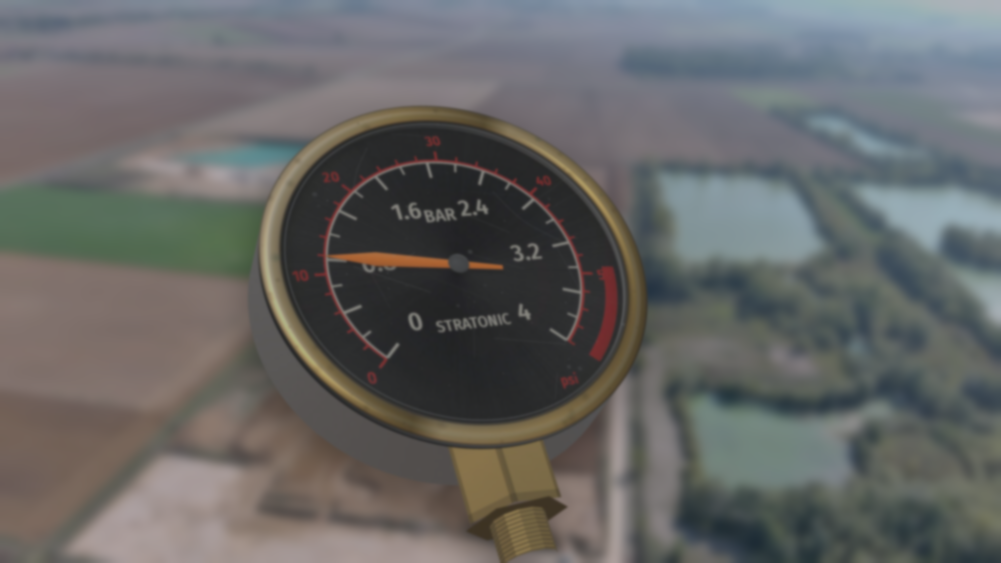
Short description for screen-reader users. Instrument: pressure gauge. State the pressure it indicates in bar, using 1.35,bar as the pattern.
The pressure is 0.8,bar
